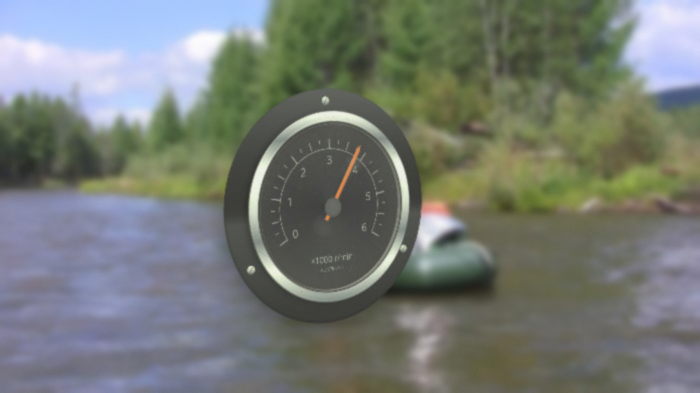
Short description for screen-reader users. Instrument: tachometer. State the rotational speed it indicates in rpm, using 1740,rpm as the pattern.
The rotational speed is 3750,rpm
